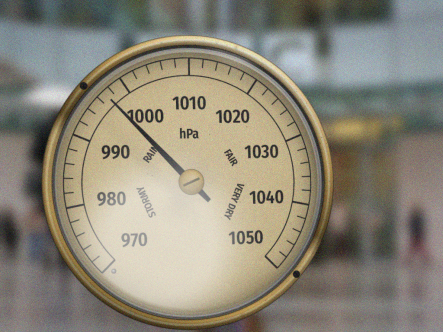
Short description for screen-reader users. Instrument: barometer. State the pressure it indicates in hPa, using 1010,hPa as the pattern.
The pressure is 997,hPa
